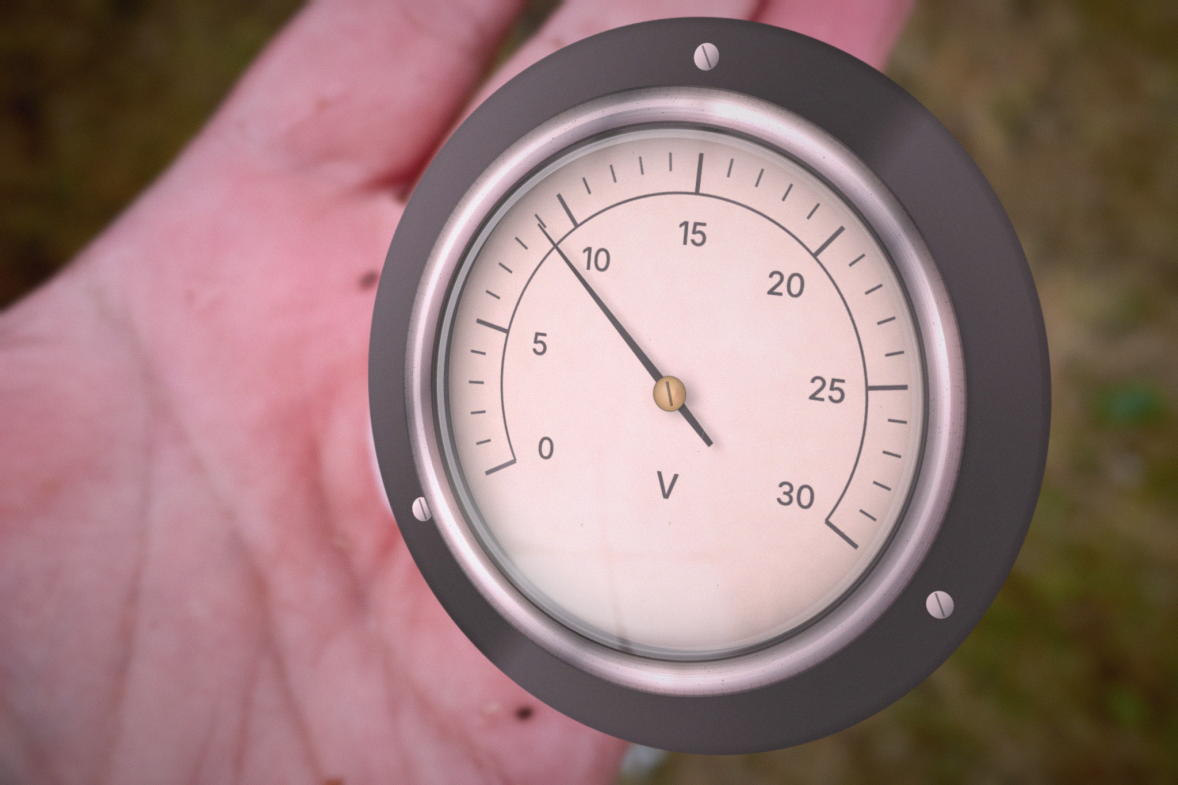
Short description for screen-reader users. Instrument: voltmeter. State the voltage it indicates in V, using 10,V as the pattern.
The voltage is 9,V
